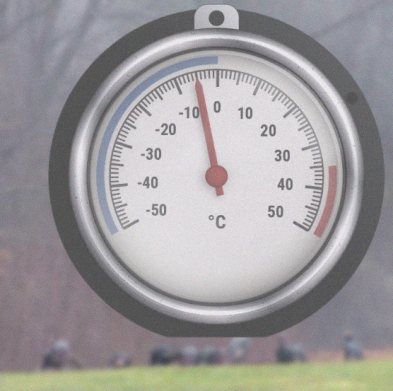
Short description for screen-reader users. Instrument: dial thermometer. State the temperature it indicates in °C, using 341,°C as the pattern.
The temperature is -5,°C
